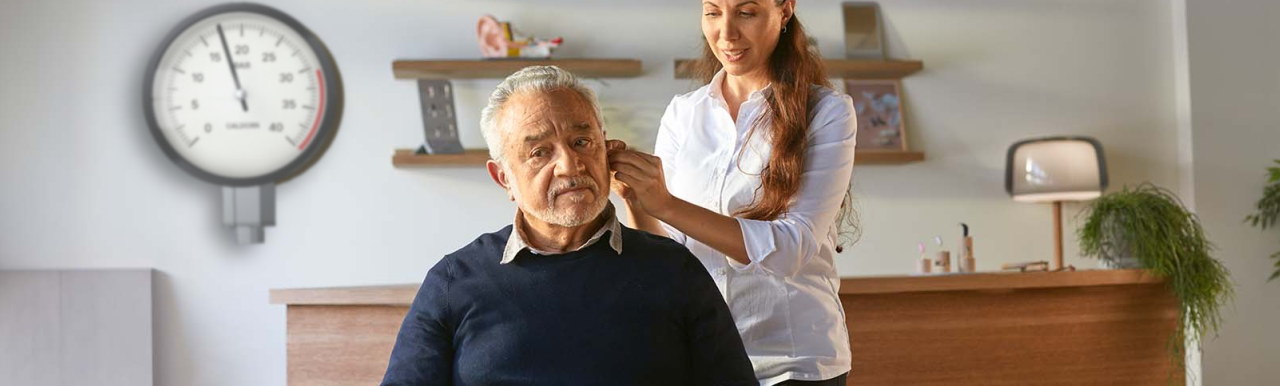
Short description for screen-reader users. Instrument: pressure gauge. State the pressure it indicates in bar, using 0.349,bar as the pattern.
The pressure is 17.5,bar
